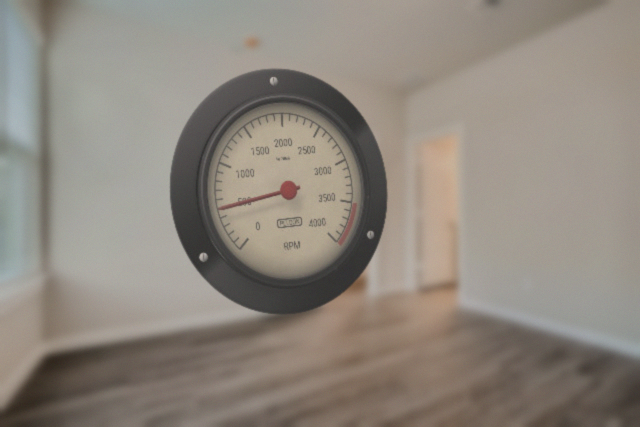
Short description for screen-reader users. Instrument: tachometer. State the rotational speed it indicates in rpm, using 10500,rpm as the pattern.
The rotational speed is 500,rpm
